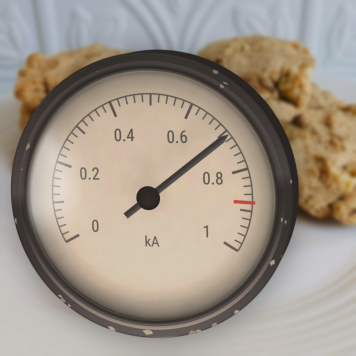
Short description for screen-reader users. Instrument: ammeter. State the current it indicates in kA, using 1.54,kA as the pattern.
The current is 0.71,kA
